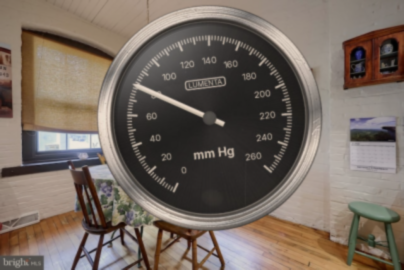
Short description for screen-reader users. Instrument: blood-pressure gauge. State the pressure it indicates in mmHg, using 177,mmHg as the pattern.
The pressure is 80,mmHg
